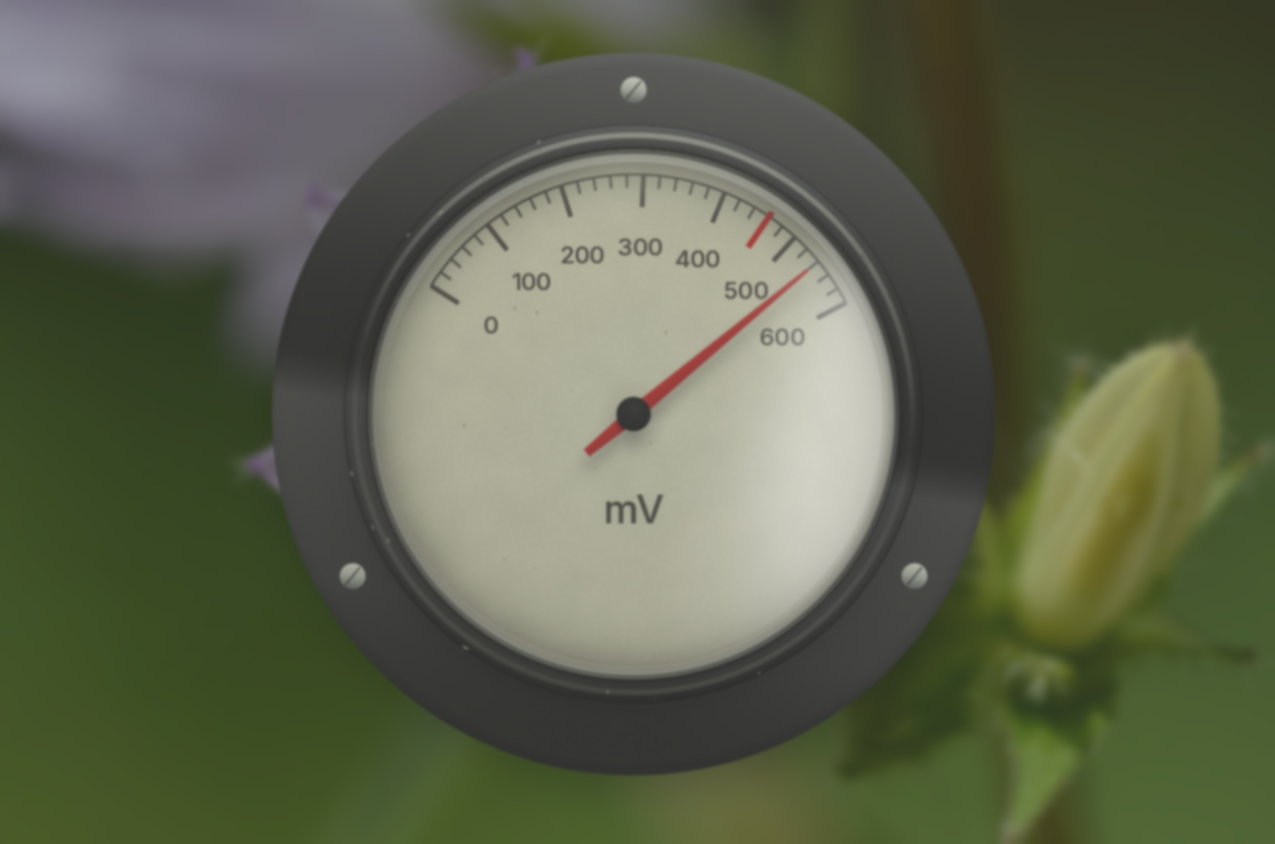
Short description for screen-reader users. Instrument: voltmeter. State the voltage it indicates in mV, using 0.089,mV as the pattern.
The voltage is 540,mV
